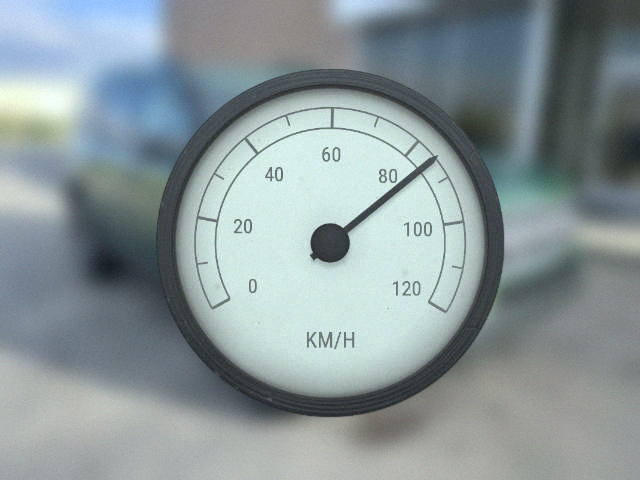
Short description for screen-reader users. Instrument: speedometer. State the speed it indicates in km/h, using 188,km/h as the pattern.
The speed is 85,km/h
